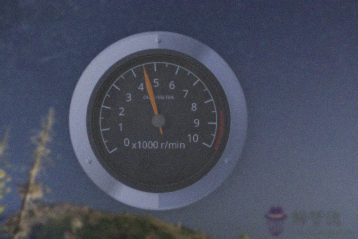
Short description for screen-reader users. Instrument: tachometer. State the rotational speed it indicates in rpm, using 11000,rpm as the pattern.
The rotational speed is 4500,rpm
